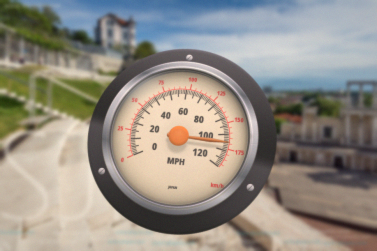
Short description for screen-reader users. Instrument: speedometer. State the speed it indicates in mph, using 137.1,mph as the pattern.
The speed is 105,mph
